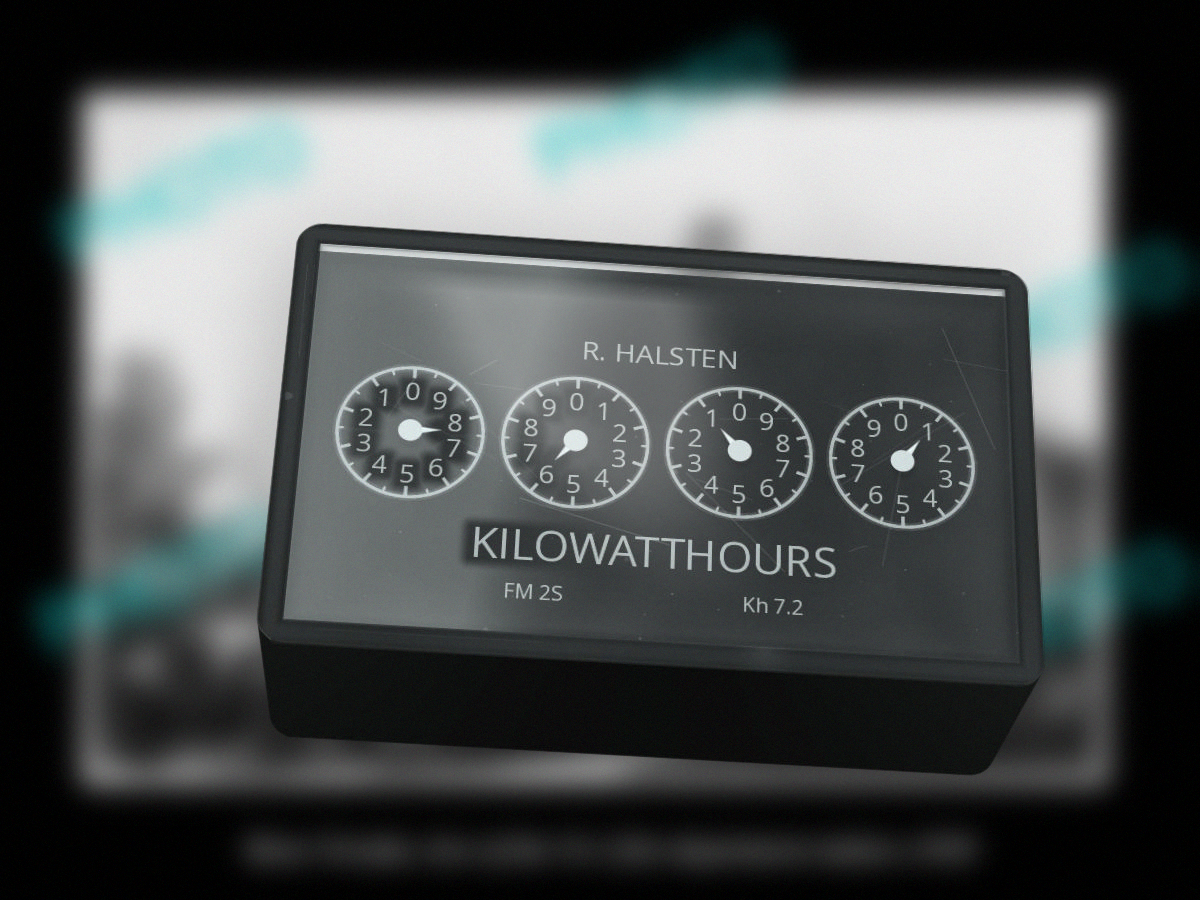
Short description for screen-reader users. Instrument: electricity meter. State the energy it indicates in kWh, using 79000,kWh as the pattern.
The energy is 7611,kWh
